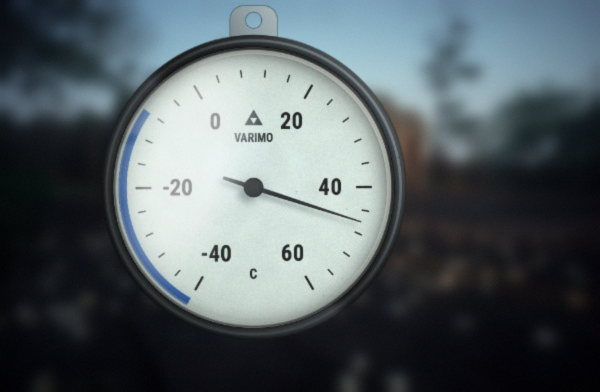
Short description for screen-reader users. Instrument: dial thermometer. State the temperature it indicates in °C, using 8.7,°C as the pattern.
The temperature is 46,°C
